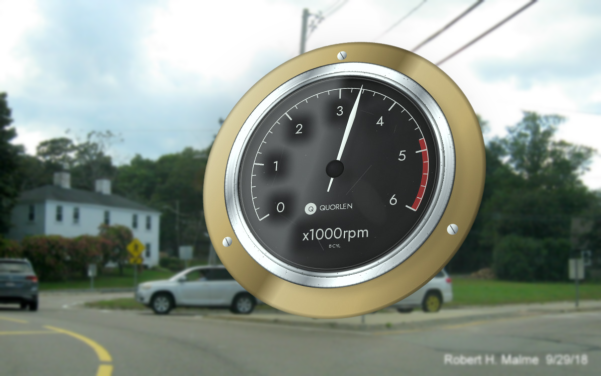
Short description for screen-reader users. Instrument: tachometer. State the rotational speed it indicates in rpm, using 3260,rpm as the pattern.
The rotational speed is 3400,rpm
